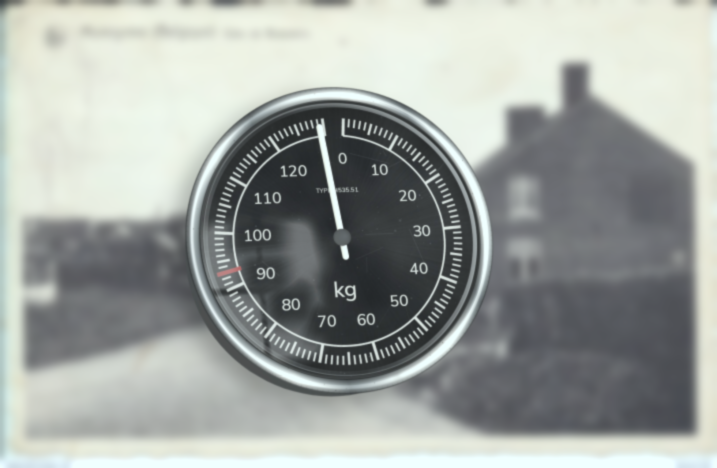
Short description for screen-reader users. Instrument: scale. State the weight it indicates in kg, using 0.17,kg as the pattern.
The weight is 129,kg
